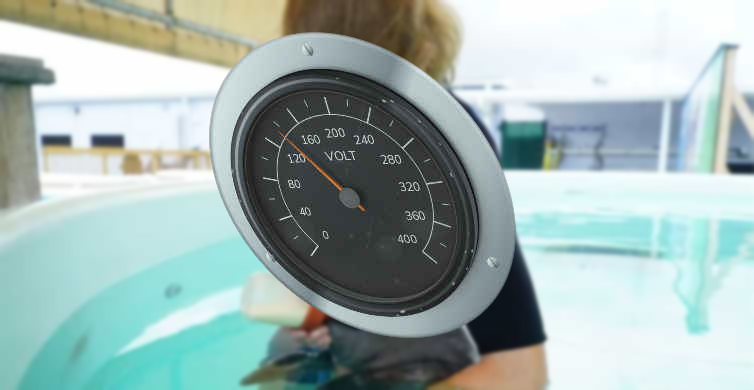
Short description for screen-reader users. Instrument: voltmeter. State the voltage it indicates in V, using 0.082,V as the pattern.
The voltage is 140,V
